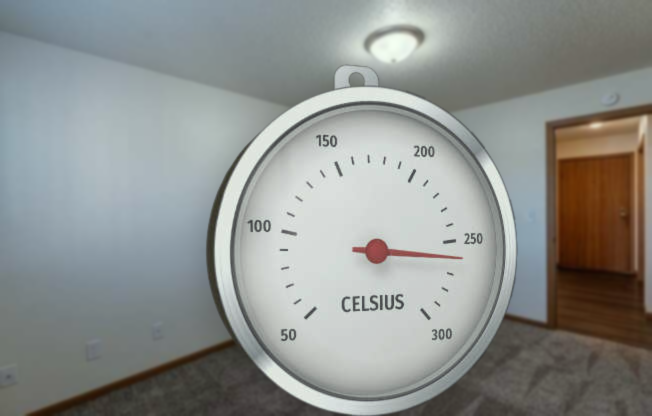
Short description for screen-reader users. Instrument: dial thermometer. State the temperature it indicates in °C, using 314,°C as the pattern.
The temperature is 260,°C
